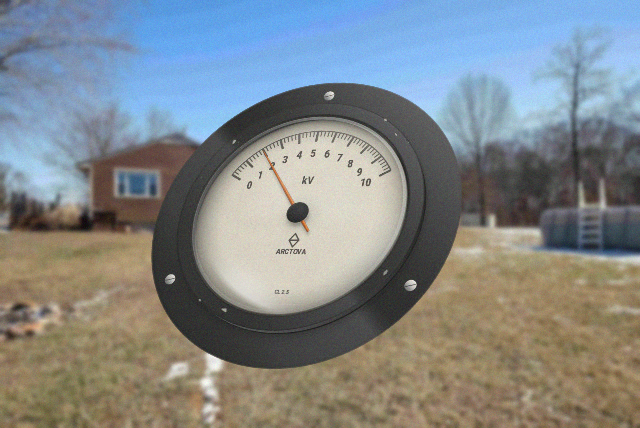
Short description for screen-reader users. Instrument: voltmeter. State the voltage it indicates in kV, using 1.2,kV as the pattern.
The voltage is 2,kV
